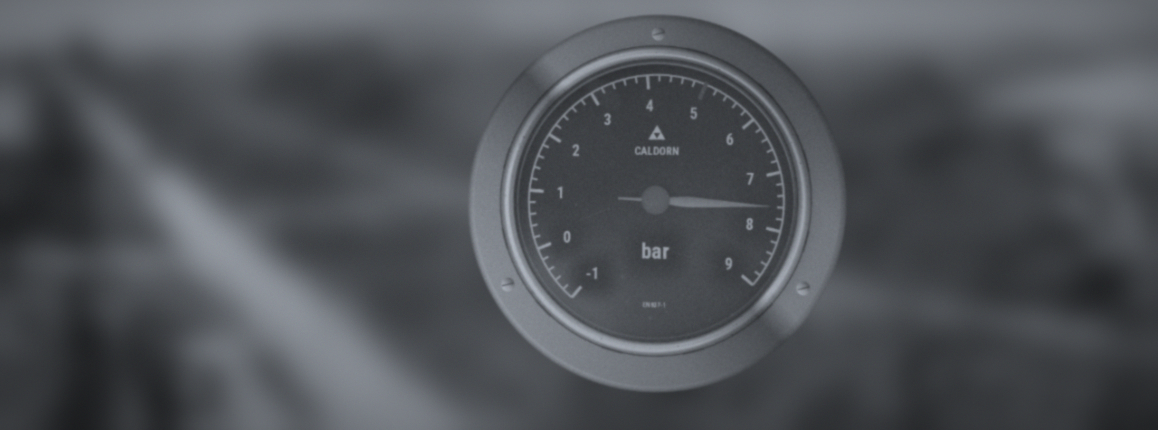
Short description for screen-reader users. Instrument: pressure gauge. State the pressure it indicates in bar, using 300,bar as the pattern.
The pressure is 7.6,bar
